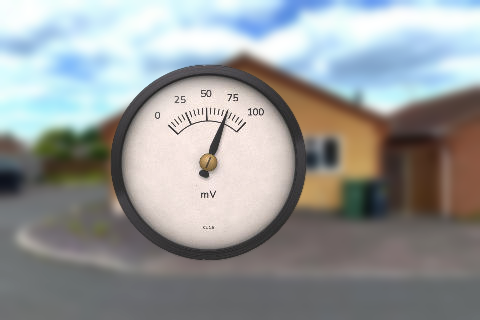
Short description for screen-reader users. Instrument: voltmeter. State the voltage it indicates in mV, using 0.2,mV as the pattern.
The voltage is 75,mV
